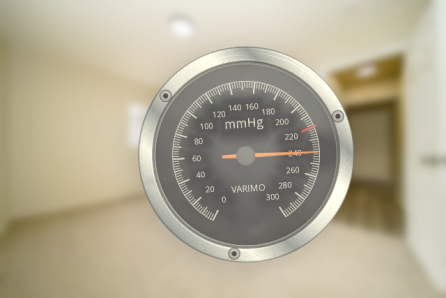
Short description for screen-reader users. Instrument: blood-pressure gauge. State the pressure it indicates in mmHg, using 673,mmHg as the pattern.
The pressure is 240,mmHg
